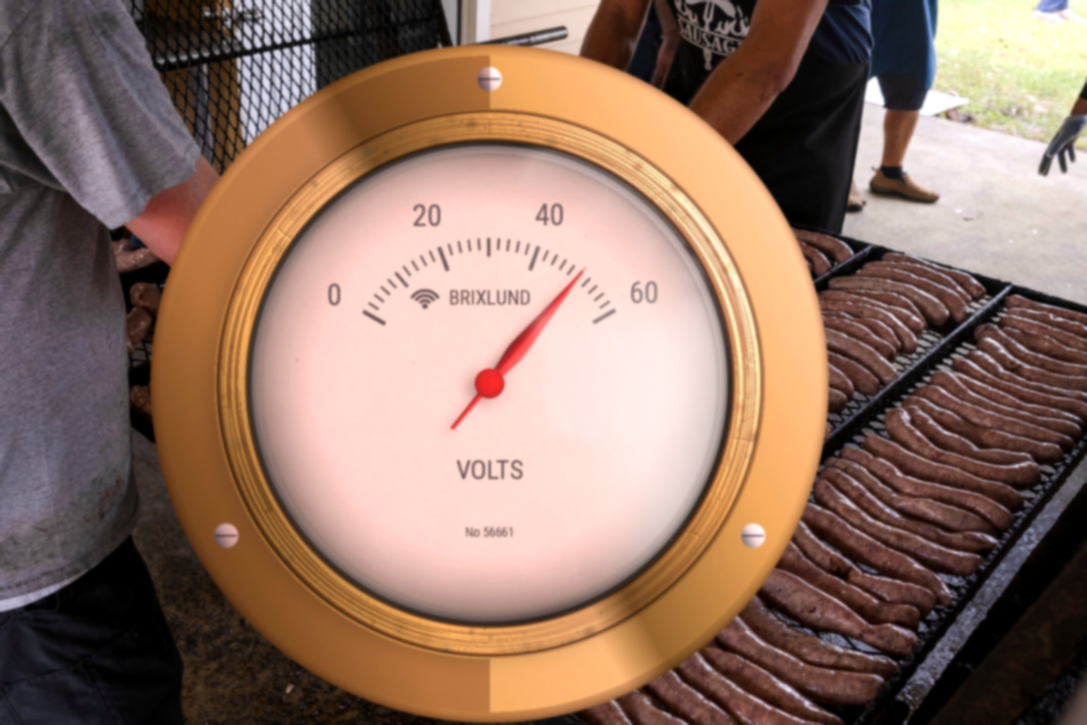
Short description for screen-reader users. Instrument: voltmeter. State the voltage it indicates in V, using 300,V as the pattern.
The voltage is 50,V
